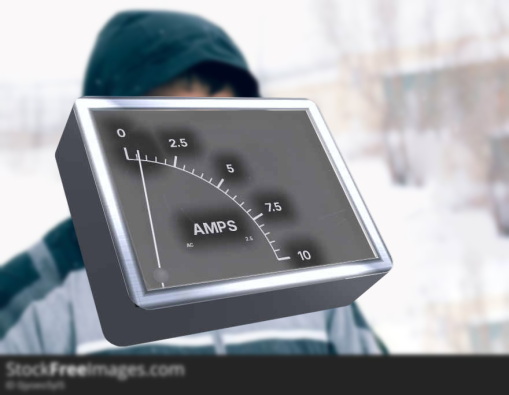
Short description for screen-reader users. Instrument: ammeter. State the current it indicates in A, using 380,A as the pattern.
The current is 0.5,A
